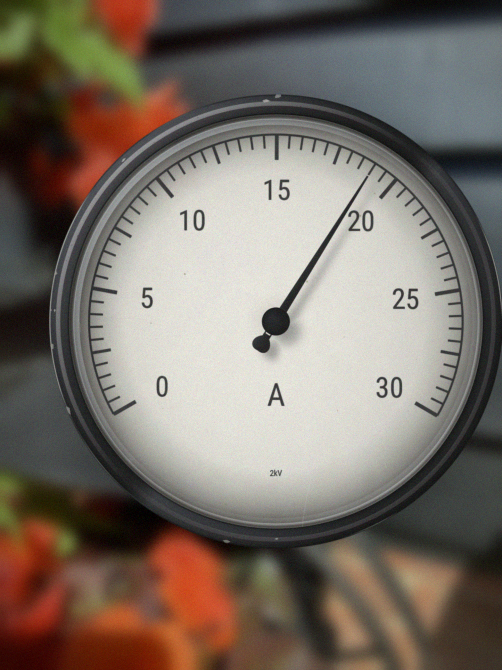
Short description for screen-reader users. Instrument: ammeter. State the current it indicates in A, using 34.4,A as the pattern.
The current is 19,A
